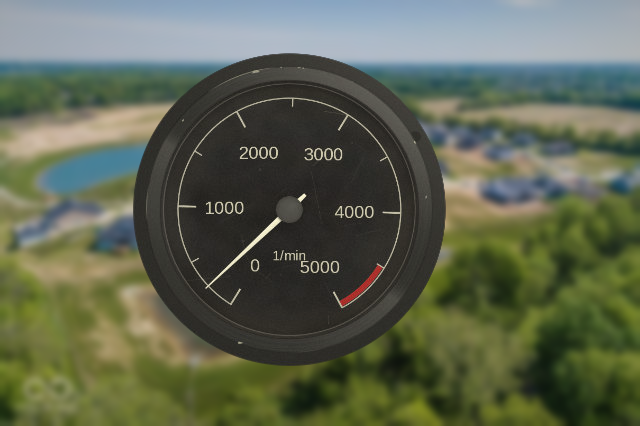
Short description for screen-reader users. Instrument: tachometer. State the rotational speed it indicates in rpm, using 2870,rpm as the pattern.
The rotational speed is 250,rpm
